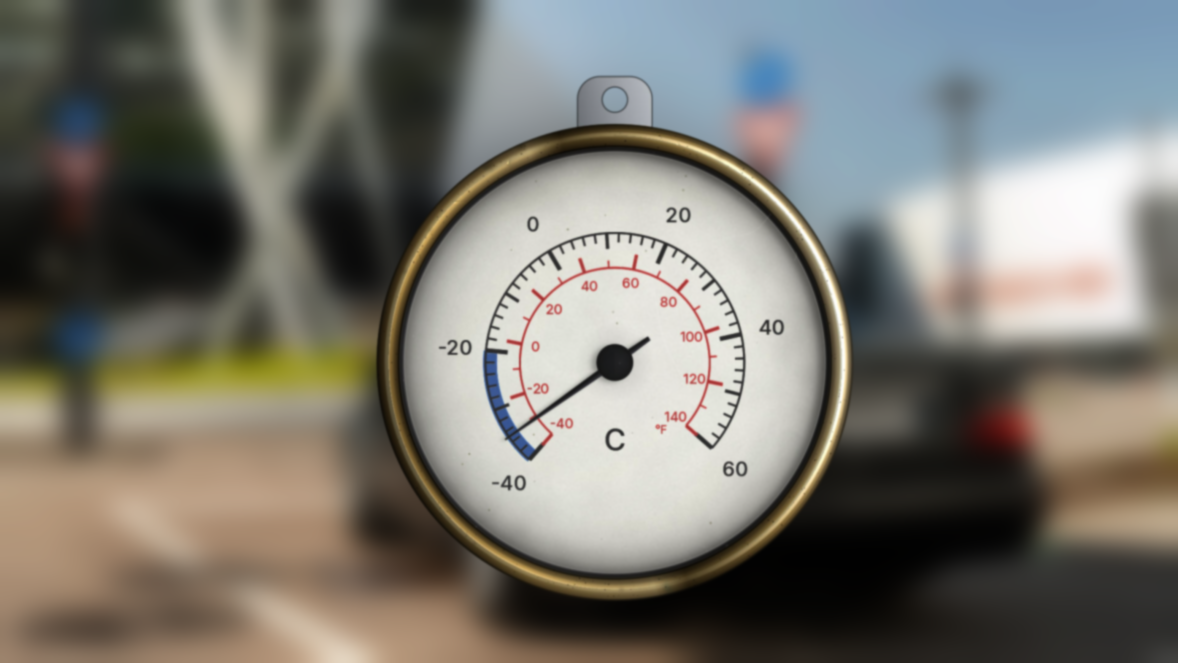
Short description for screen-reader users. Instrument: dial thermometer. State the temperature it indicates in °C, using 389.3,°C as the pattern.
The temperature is -35,°C
